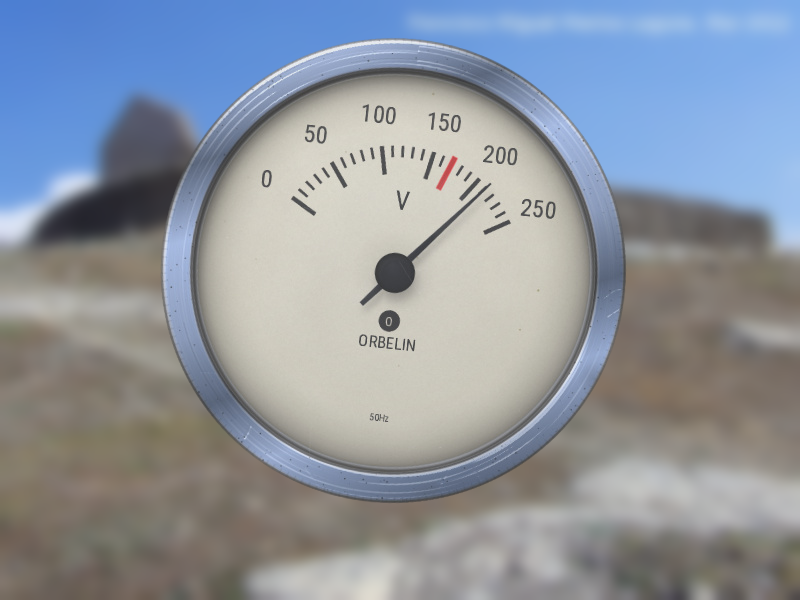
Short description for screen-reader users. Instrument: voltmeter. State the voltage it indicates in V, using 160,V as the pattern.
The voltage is 210,V
